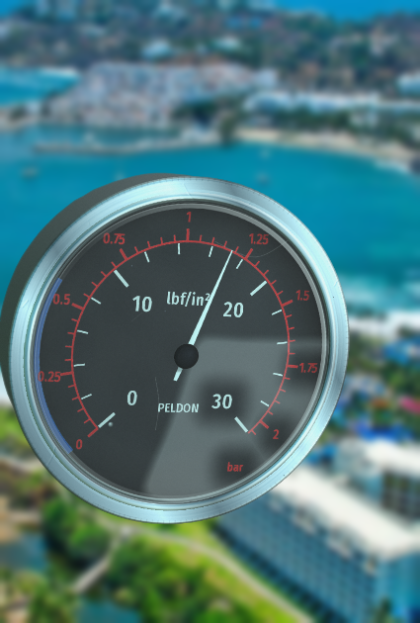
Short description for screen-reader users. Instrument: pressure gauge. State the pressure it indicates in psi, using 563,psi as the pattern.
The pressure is 17,psi
